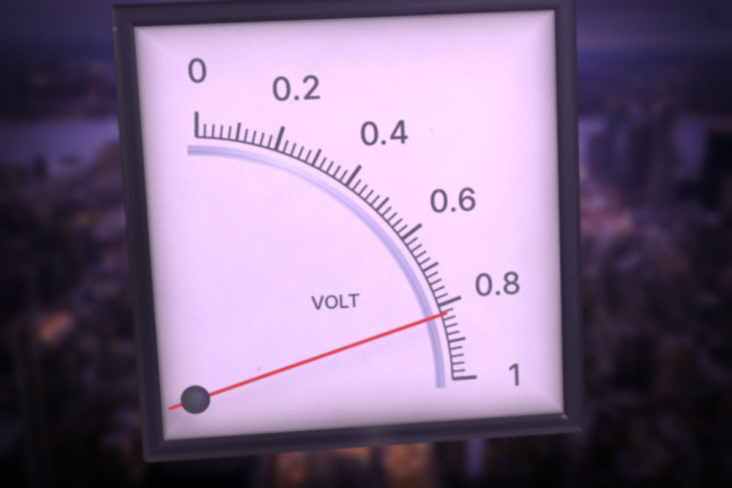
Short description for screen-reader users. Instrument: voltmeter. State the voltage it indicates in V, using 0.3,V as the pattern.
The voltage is 0.82,V
